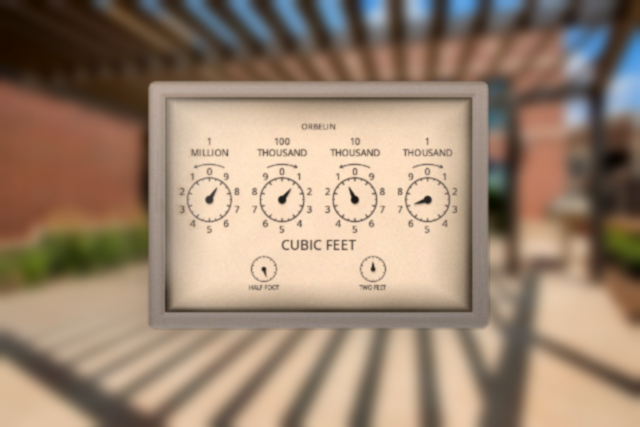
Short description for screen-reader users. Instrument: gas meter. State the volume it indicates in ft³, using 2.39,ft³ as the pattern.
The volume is 910700,ft³
